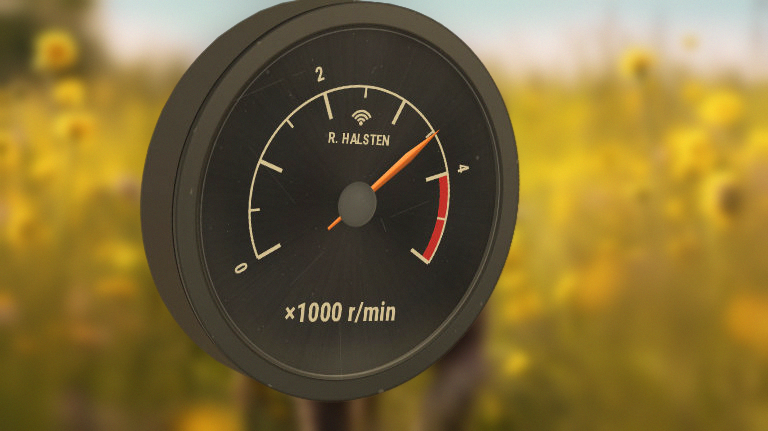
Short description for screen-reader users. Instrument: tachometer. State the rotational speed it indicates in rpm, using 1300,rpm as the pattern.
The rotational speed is 3500,rpm
